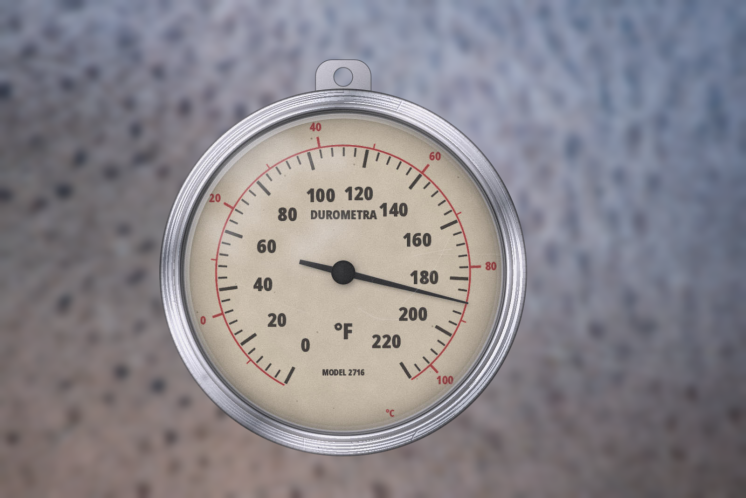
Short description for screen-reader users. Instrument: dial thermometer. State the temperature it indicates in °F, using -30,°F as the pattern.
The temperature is 188,°F
